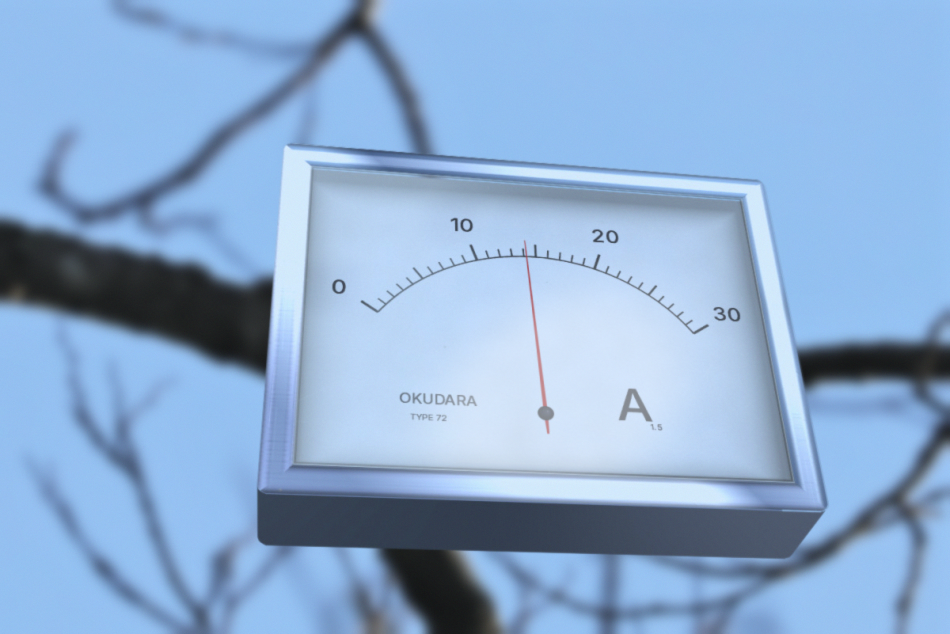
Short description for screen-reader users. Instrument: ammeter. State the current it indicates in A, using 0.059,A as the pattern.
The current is 14,A
